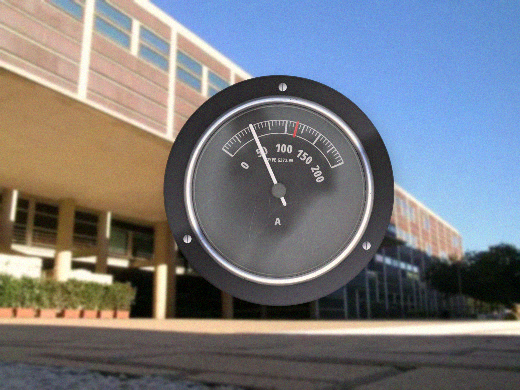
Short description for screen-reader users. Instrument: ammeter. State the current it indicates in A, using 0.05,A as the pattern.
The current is 50,A
